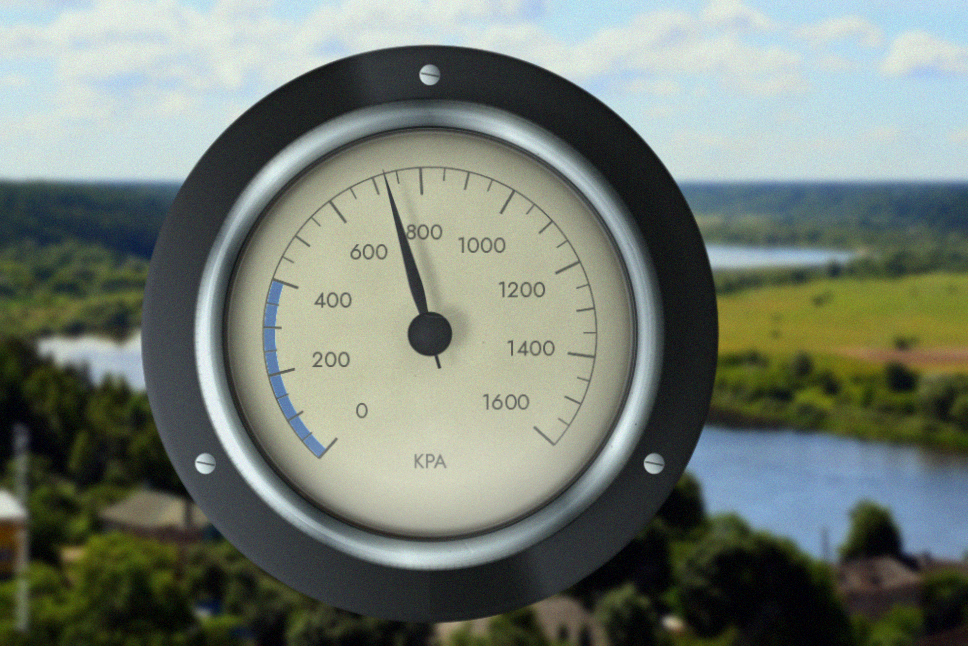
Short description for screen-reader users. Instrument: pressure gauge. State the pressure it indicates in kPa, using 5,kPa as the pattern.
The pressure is 725,kPa
